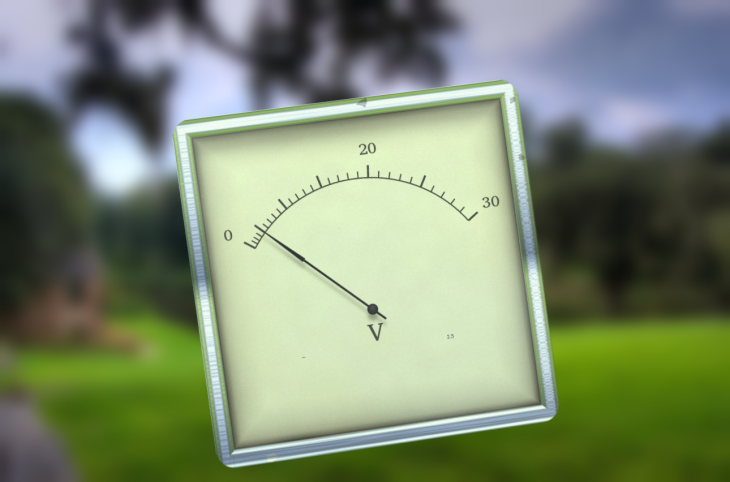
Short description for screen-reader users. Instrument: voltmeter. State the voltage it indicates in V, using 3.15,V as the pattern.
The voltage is 5,V
